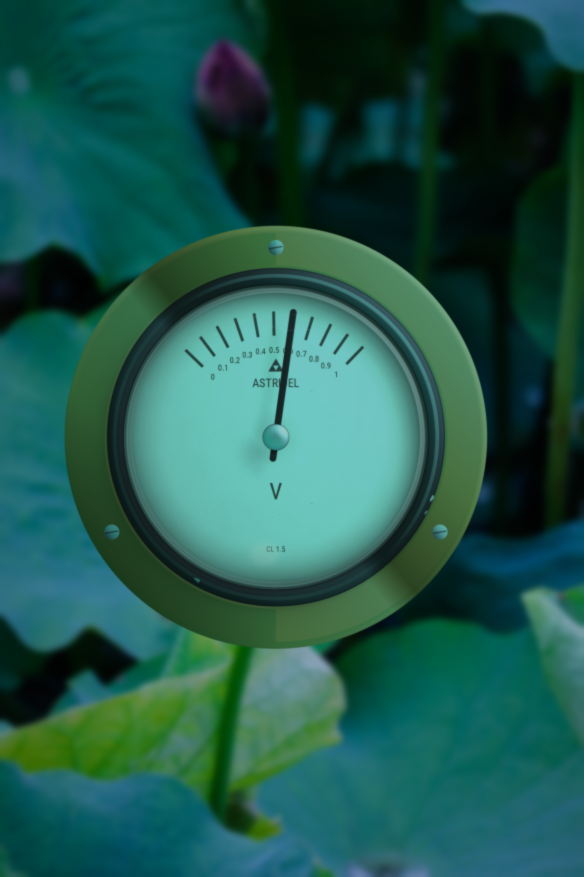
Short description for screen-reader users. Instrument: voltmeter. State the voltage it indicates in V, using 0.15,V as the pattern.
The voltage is 0.6,V
